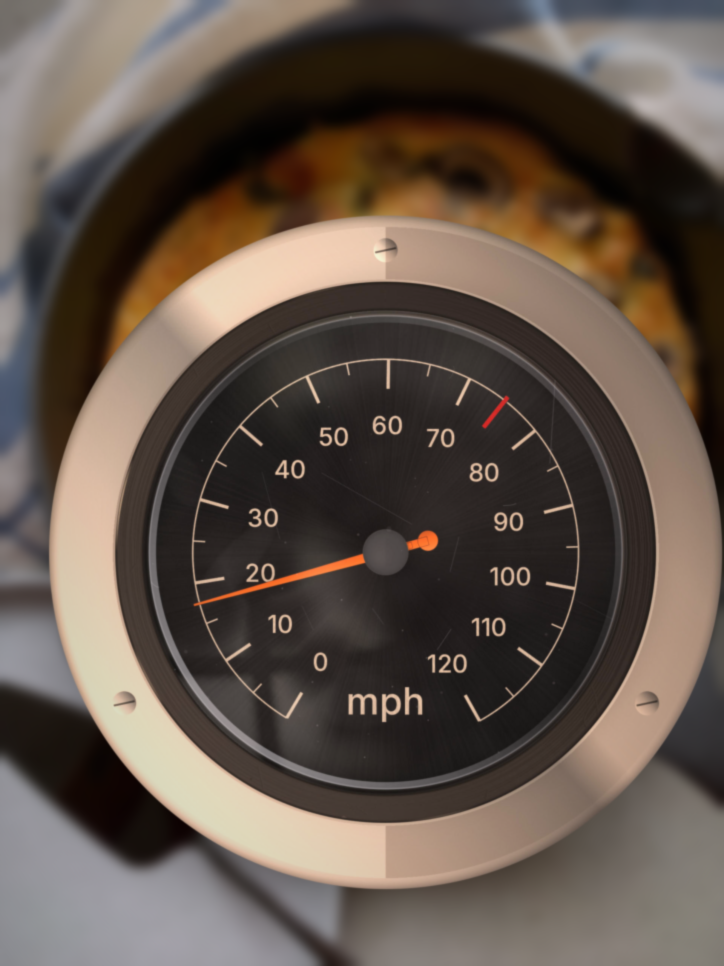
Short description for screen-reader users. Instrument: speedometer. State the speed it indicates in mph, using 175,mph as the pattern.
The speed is 17.5,mph
